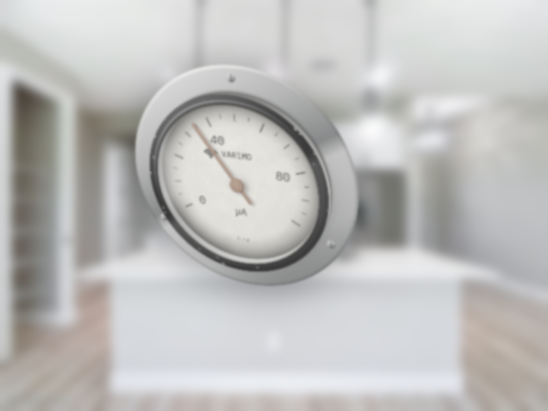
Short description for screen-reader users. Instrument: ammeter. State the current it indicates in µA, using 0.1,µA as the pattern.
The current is 35,µA
